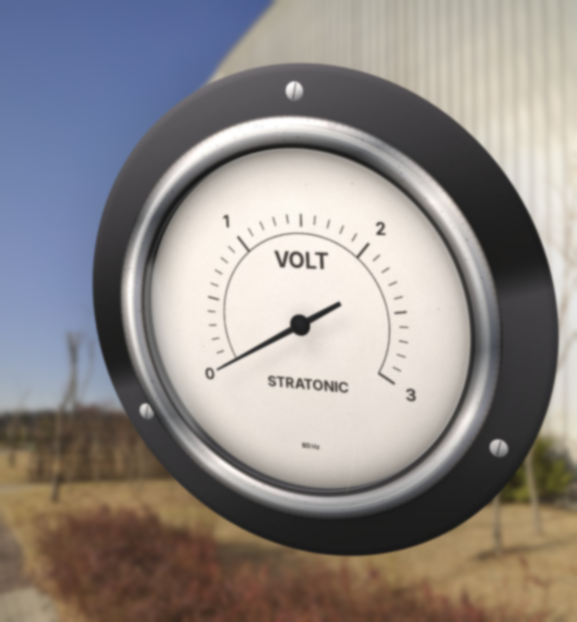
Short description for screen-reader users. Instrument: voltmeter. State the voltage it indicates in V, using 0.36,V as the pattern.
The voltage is 0,V
